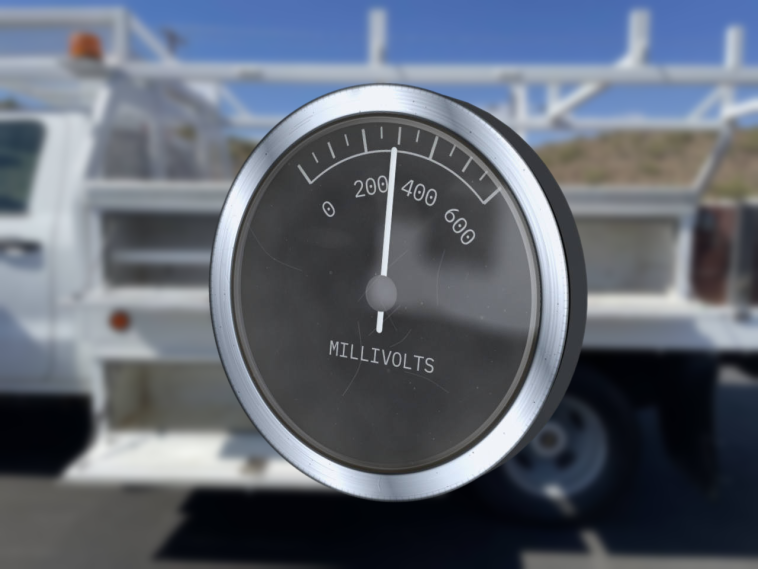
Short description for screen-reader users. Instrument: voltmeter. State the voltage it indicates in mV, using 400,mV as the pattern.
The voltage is 300,mV
